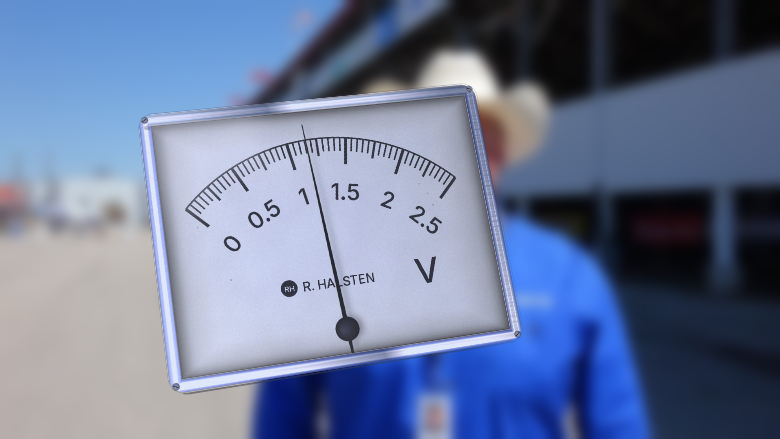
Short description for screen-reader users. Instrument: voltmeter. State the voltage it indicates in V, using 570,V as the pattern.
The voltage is 1.15,V
